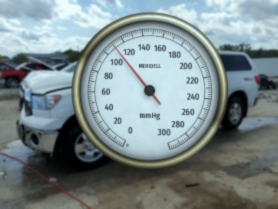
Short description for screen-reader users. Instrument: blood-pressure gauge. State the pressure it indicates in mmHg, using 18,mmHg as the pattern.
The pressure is 110,mmHg
